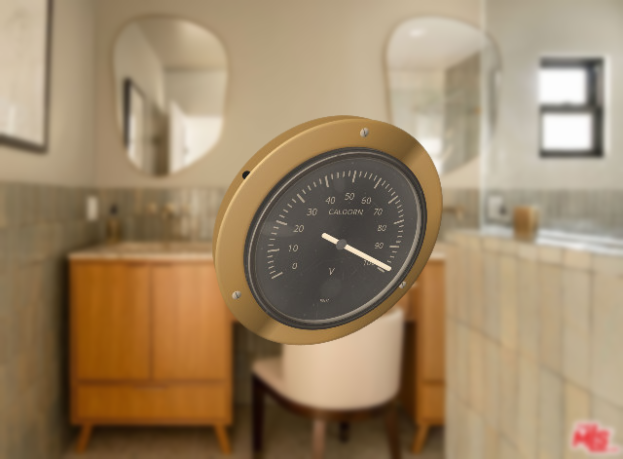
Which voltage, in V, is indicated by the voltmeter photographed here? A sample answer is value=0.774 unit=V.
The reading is value=98 unit=V
